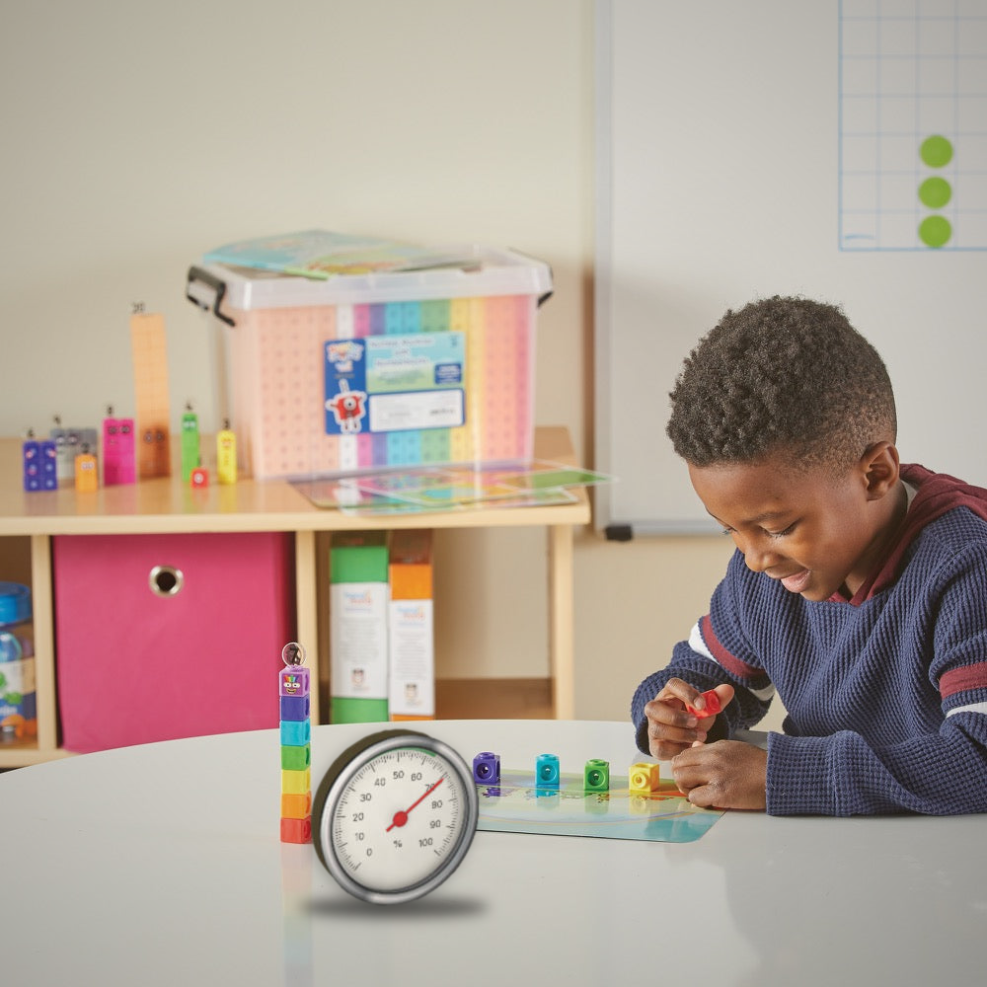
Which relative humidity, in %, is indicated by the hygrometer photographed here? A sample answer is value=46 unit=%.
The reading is value=70 unit=%
